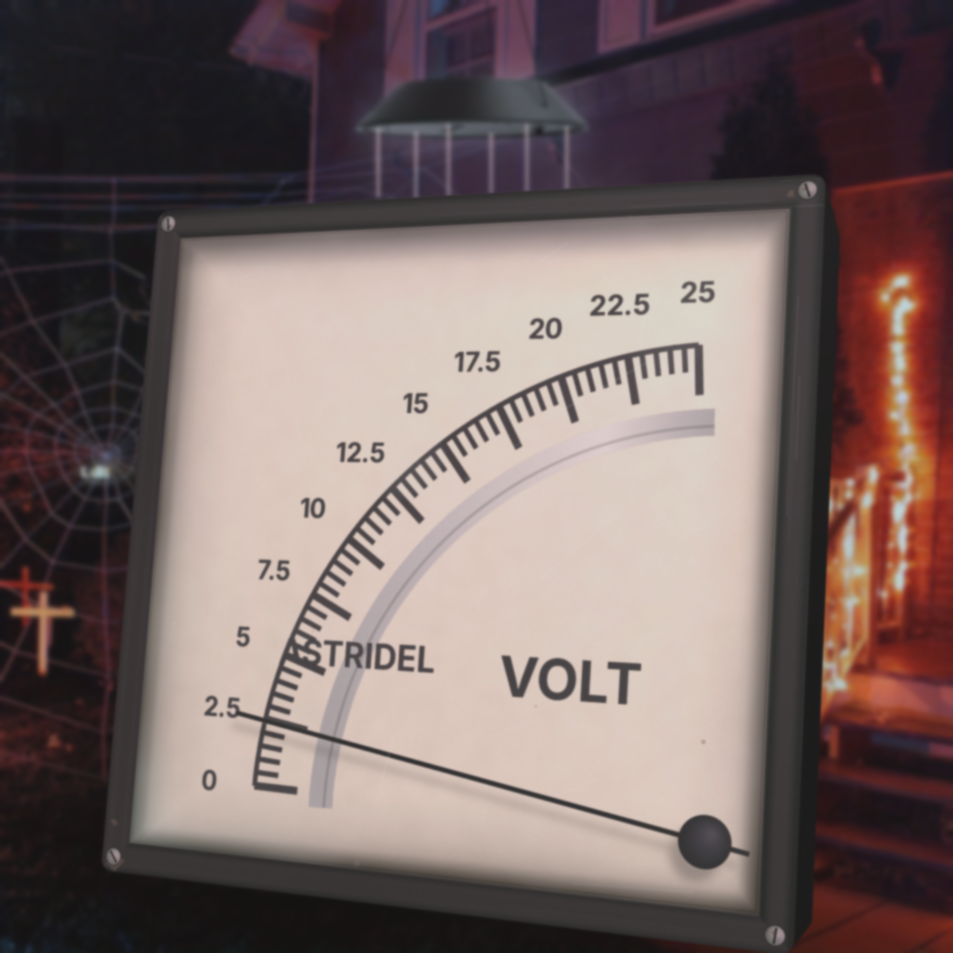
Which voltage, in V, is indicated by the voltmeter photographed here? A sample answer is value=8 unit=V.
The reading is value=2.5 unit=V
